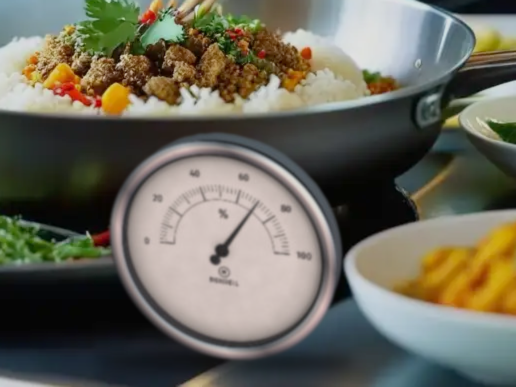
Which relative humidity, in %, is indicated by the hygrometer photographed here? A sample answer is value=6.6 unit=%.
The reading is value=70 unit=%
